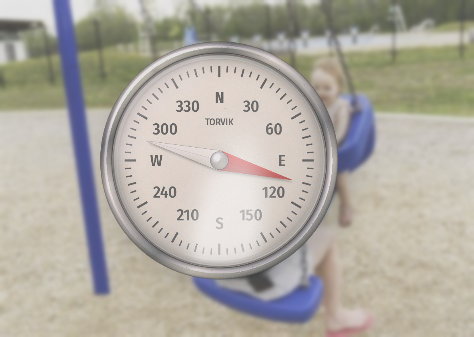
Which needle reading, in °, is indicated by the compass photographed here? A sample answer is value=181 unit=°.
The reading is value=105 unit=°
